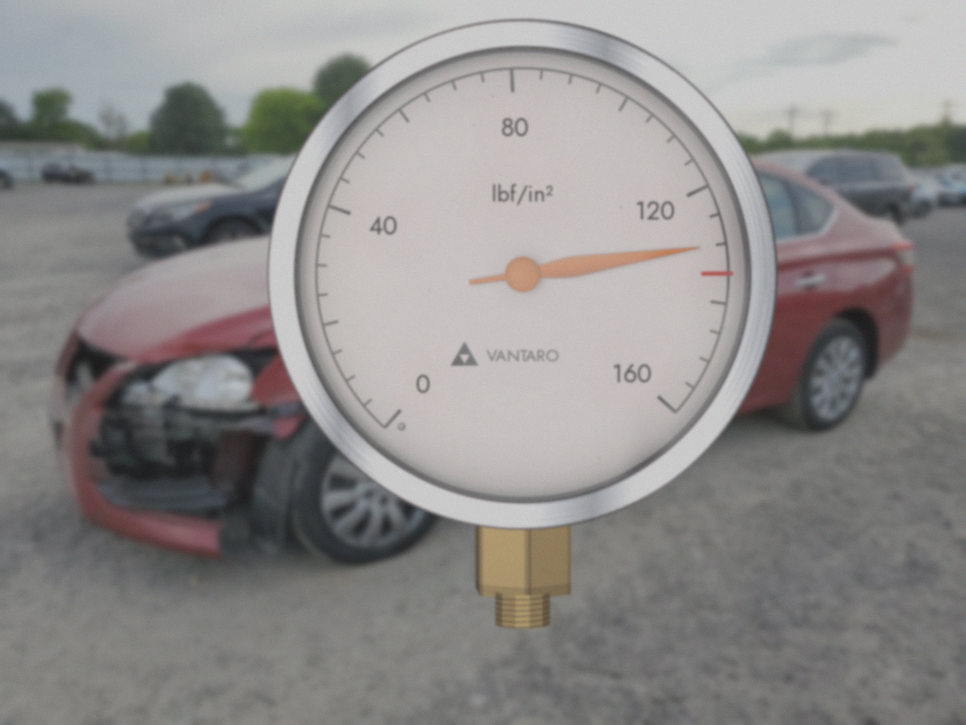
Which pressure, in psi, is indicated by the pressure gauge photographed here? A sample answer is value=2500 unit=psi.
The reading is value=130 unit=psi
